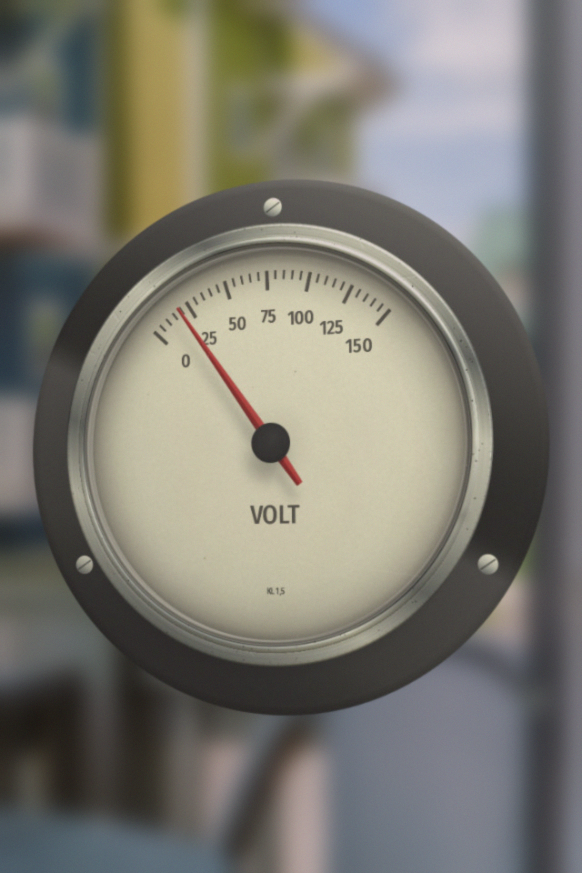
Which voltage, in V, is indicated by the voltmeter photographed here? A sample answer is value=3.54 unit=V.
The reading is value=20 unit=V
